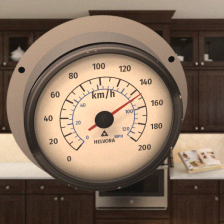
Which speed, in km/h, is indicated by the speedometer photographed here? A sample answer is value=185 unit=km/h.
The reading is value=145 unit=km/h
